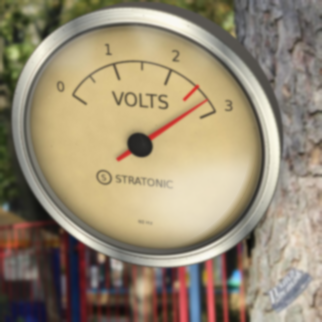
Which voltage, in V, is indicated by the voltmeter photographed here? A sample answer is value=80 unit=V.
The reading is value=2.75 unit=V
